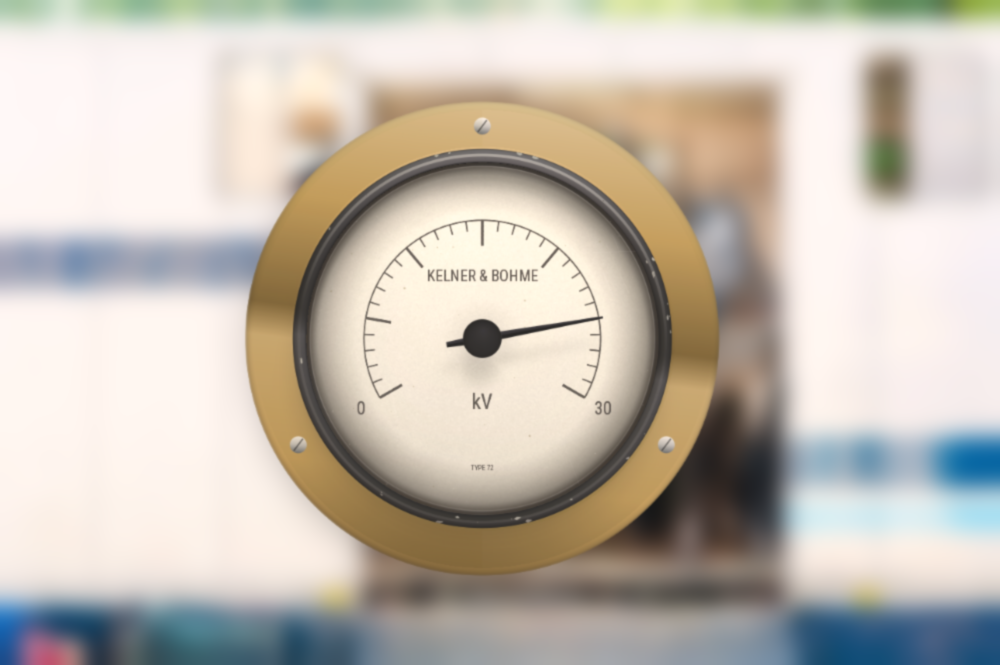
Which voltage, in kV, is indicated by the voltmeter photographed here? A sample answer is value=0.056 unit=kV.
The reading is value=25 unit=kV
